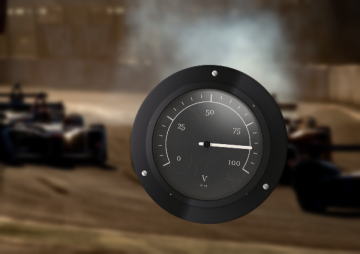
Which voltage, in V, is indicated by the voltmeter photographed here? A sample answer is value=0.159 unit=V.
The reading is value=87.5 unit=V
